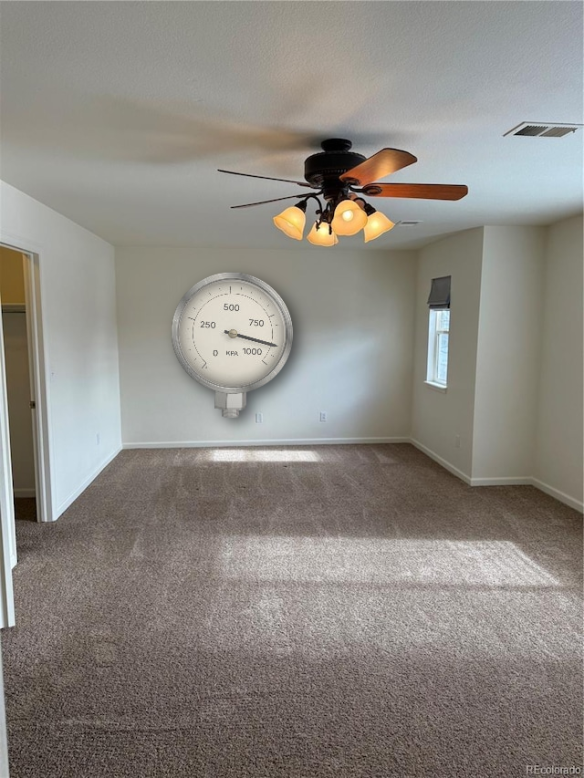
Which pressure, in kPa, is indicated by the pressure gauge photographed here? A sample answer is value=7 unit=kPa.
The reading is value=900 unit=kPa
